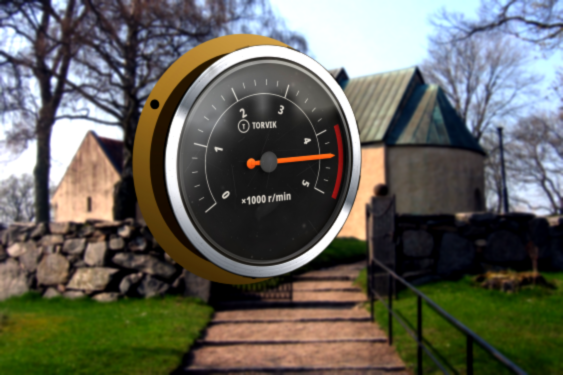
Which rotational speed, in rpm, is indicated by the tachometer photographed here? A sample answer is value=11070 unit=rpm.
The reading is value=4400 unit=rpm
